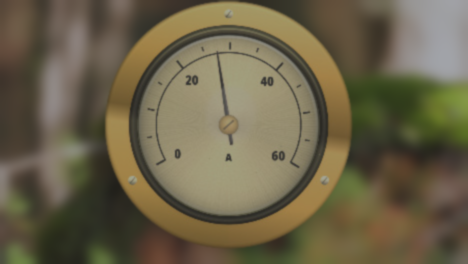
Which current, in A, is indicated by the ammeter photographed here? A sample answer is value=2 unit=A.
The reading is value=27.5 unit=A
